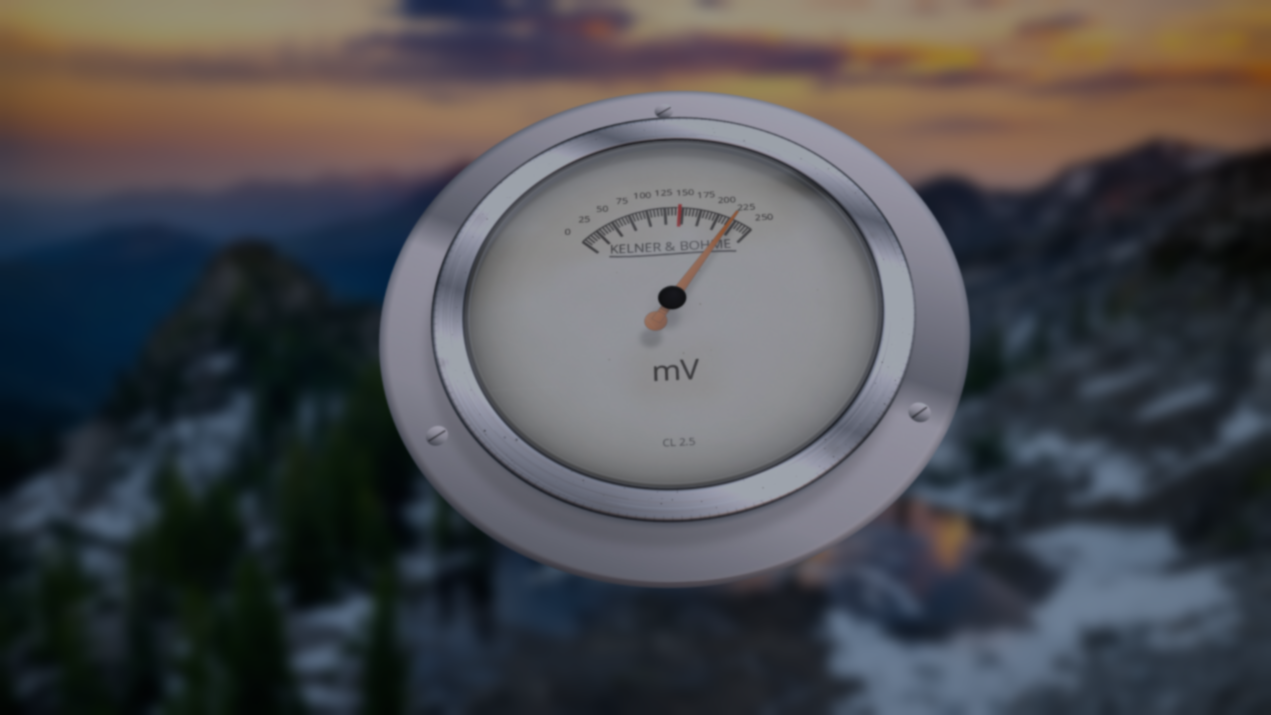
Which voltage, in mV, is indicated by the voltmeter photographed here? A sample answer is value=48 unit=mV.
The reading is value=225 unit=mV
